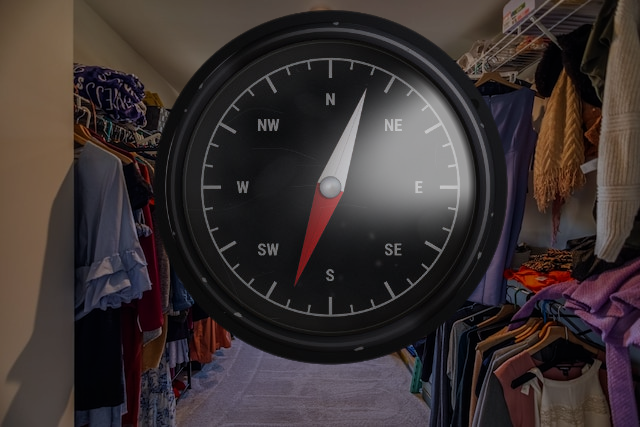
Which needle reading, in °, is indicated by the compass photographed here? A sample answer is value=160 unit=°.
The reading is value=200 unit=°
